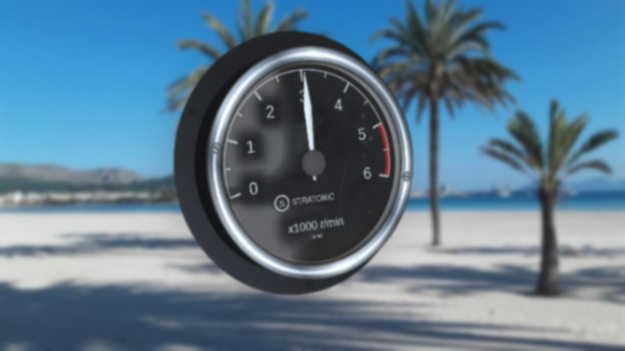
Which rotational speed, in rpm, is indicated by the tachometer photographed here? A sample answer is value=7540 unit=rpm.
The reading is value=3000 unit=rpm
